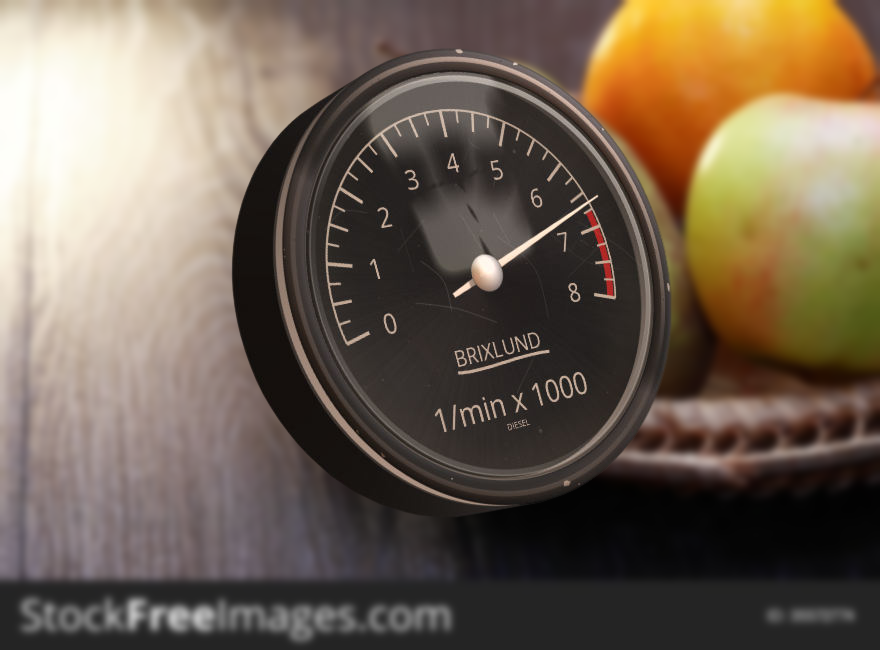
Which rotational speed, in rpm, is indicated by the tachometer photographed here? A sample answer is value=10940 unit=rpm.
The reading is value=6625 unit=rpm
